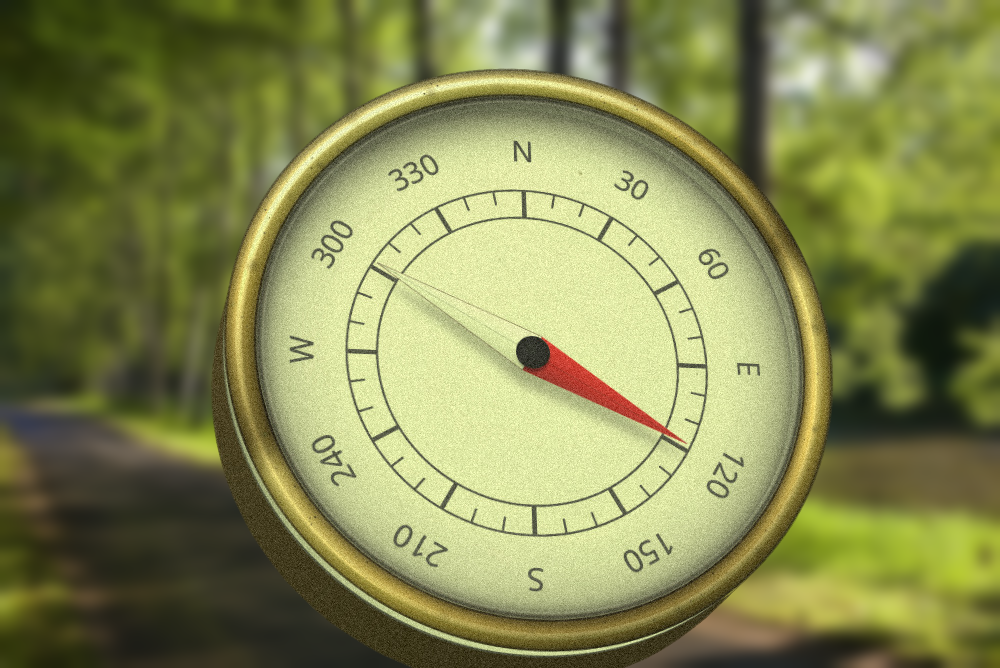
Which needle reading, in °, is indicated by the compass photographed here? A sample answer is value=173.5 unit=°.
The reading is value=120 unit=°
